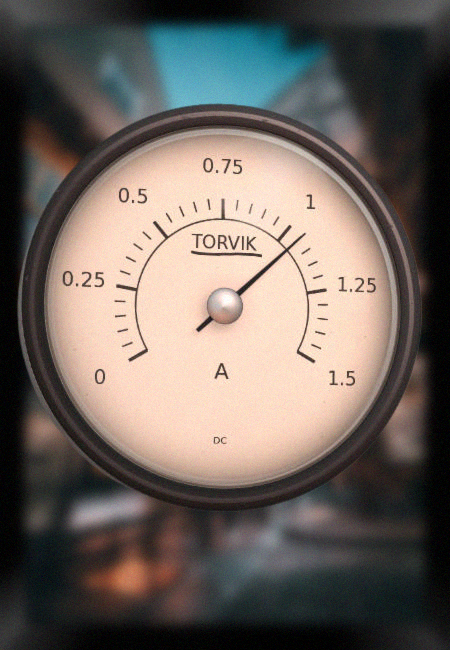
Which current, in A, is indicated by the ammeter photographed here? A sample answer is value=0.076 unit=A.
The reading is value=1.05 unit=A
